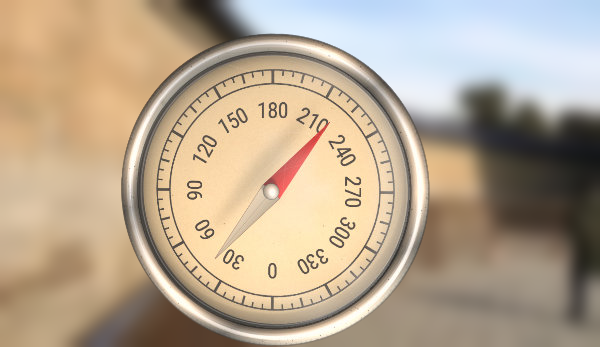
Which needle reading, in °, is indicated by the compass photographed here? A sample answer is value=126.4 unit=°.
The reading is value=220 unit=°
